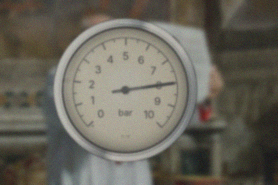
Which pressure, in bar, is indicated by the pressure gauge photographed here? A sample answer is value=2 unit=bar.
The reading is value=8 unit=bar
